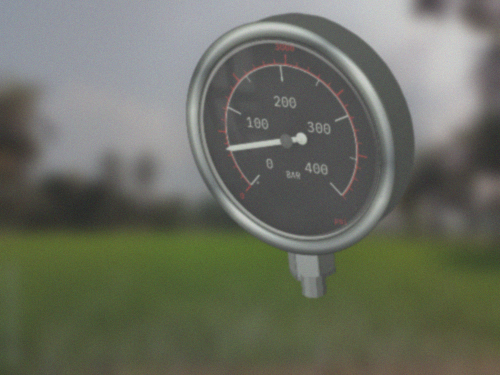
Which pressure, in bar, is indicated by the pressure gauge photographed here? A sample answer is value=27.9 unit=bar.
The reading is value=50 unit=bar
